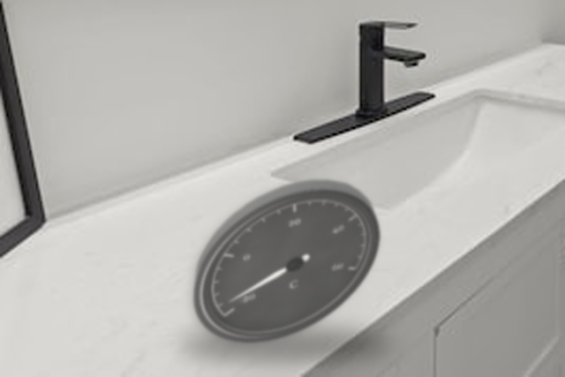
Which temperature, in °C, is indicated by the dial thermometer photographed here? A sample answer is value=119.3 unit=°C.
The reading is value=-16 unit=°C
